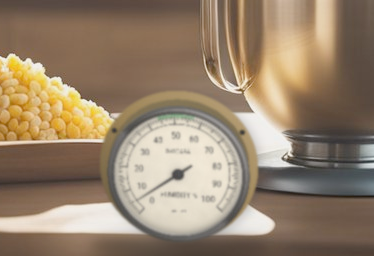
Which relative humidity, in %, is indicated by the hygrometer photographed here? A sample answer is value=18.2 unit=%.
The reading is value=5 unit=%
